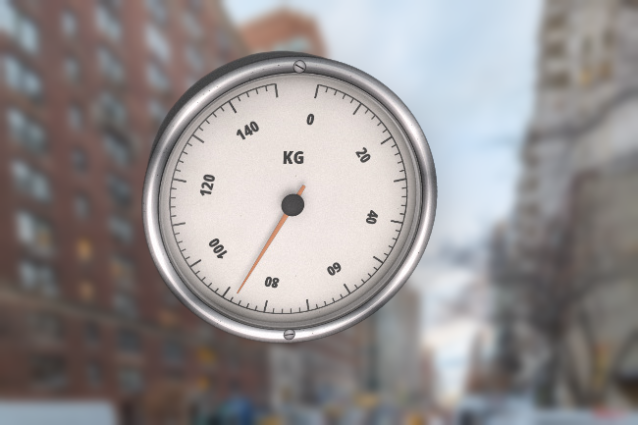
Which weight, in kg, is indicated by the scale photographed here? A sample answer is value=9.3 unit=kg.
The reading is value=88 unit=kg
